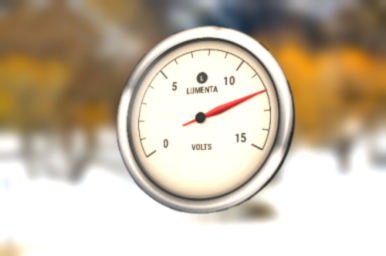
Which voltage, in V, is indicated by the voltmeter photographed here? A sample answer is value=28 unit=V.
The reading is value=12 unit=V
